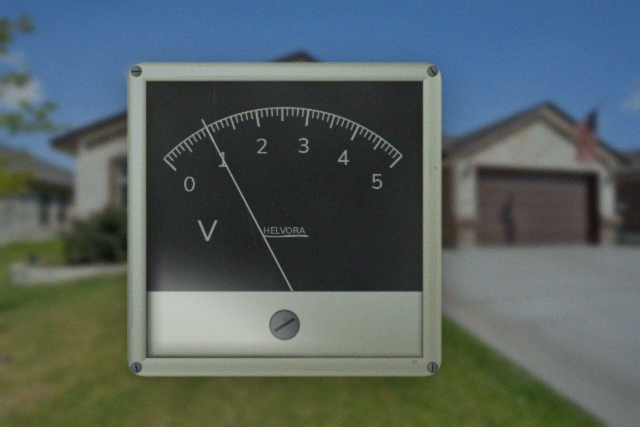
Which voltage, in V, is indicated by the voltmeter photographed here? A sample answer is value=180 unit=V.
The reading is value=1 unit=V
